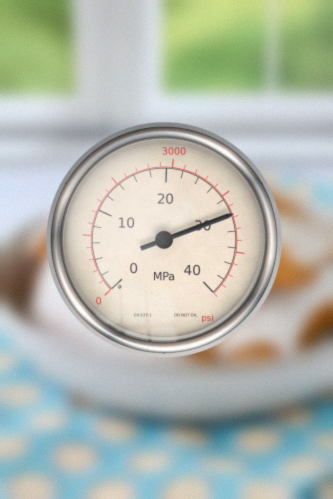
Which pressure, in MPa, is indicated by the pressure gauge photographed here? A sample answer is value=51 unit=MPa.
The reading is value=30 unit=MPa
